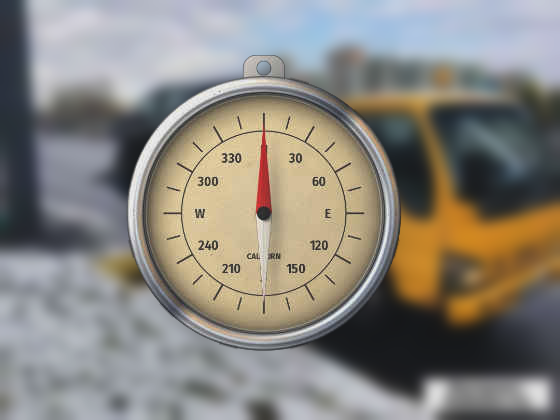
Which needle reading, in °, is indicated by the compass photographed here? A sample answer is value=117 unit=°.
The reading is value=0 unit=°
